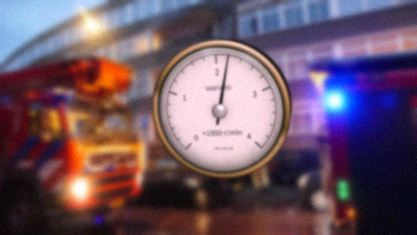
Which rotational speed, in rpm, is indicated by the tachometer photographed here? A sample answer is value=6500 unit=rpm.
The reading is value=2200 unit=rpm
